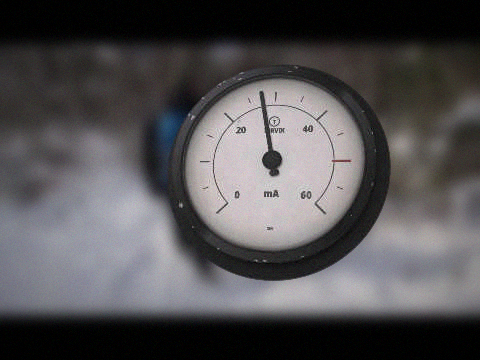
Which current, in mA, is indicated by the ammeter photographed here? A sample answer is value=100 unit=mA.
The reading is value=27.5 unit=mA
